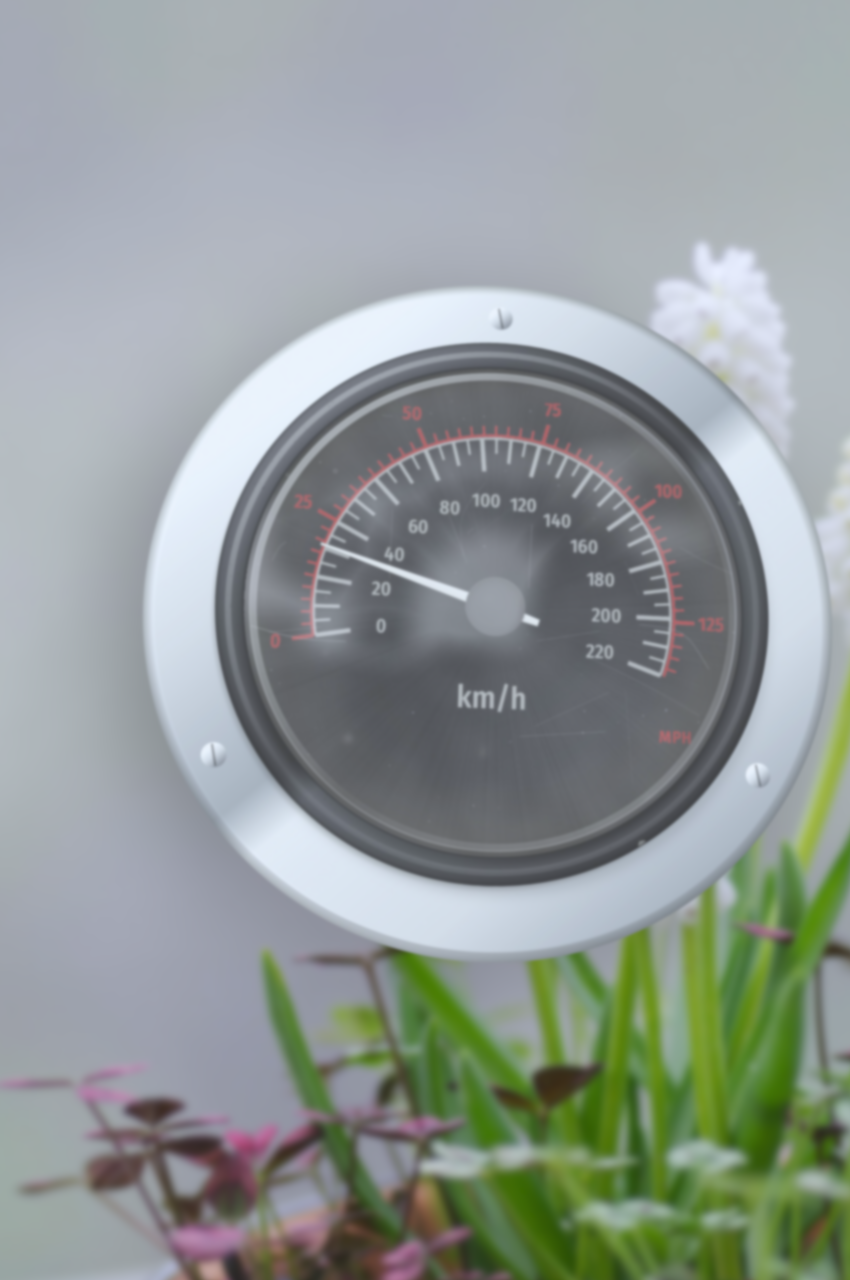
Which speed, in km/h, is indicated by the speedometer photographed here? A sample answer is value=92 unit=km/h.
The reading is value=30 unit=km/h
